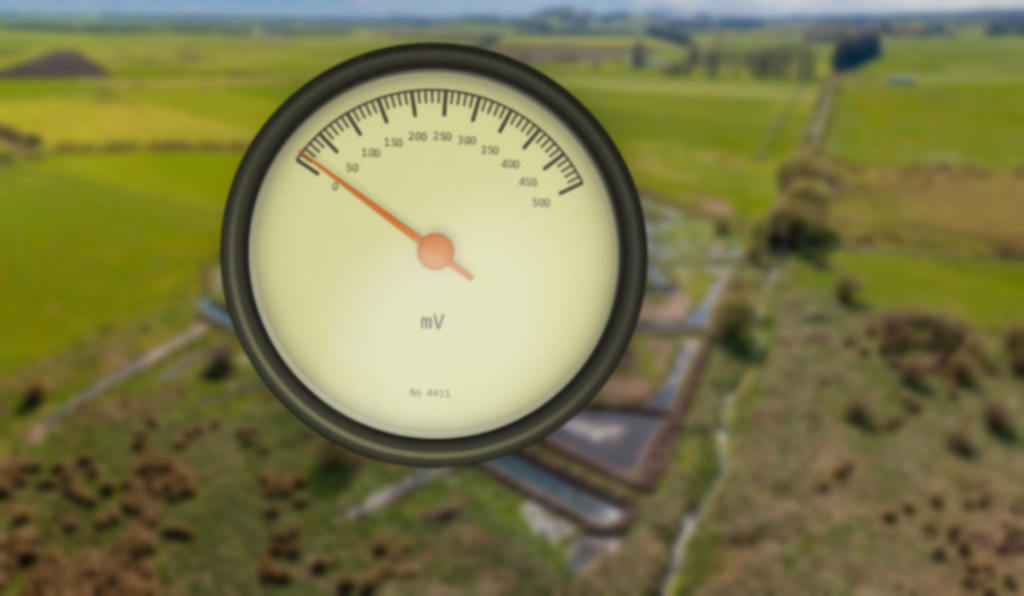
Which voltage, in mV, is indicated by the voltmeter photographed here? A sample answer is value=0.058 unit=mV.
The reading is value=10 unit=mV
